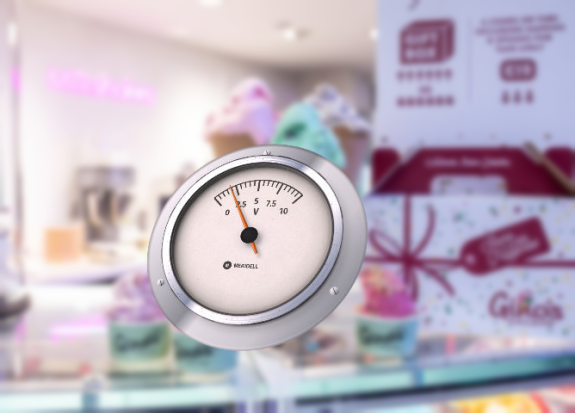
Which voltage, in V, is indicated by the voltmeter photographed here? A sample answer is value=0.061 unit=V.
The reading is value=2 unit=V
